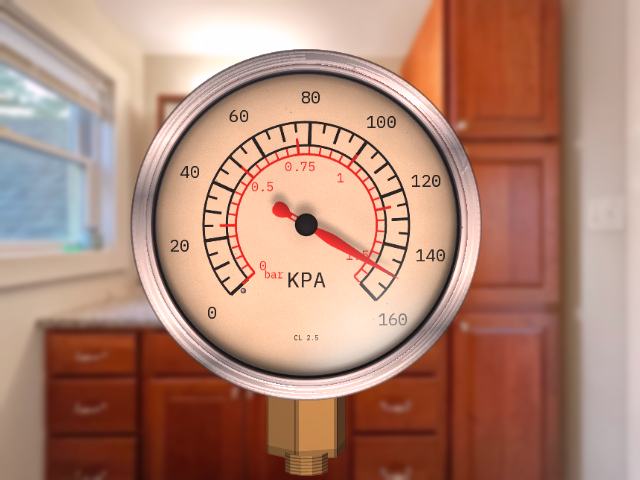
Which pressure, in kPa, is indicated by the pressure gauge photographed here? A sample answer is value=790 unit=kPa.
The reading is value=150 unit=kPa
